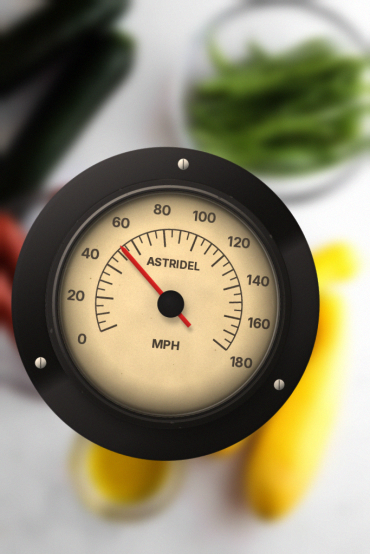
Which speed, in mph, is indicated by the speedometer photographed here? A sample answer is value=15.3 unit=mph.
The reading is value=52.5 unit=mph
